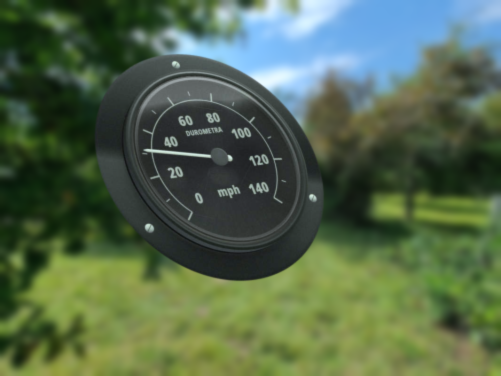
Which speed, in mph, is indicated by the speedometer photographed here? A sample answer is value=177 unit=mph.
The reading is value=30 unit=mph
